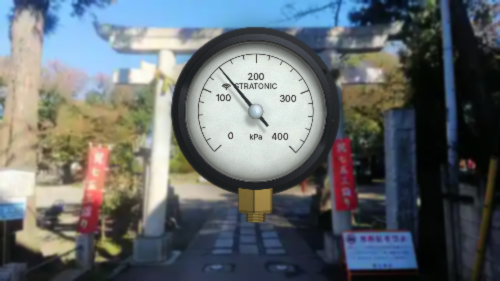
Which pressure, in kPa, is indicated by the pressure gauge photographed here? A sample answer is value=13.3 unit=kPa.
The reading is value=140 unit=kPa
